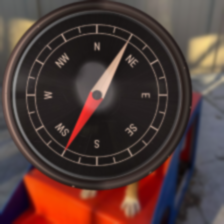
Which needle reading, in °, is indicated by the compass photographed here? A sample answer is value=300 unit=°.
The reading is value=210 unit=°
